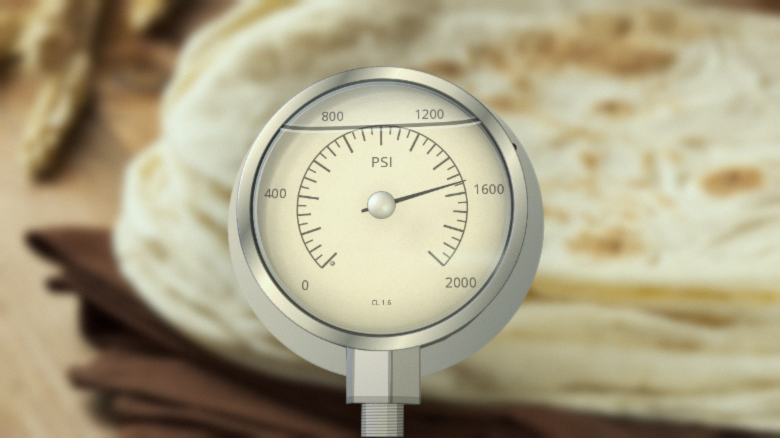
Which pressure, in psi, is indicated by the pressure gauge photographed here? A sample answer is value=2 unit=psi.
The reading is value=1550 unit=psi
